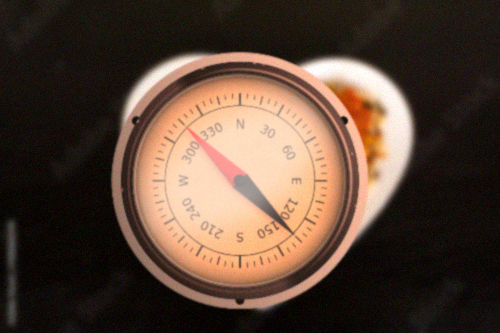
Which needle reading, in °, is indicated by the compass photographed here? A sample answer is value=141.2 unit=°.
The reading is value=315 unit=°
